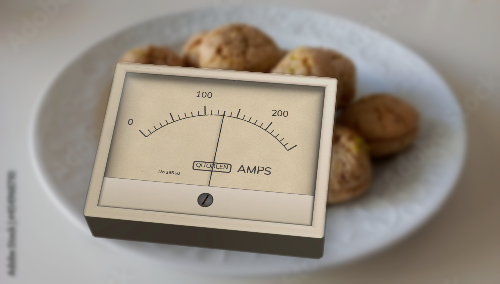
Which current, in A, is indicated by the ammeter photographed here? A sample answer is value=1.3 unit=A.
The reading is value=130 unit=A
